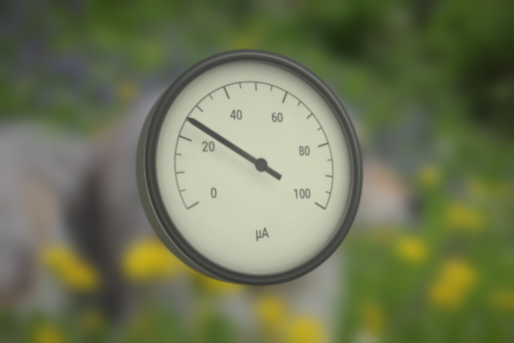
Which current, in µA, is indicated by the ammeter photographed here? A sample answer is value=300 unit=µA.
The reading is value=25 unit=µA
